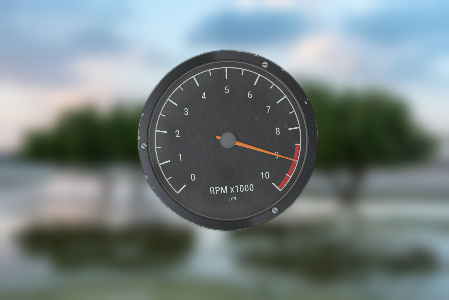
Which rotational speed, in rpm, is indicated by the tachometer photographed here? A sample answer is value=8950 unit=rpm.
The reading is value=9000 unit=rpm
